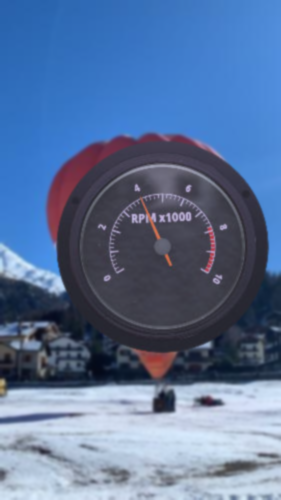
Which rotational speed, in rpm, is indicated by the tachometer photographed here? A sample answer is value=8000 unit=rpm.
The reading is value=4000 unit=rpm
